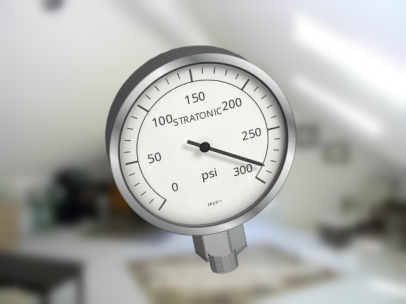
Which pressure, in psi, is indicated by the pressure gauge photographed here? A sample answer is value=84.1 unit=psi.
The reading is value=285 unit=psi
